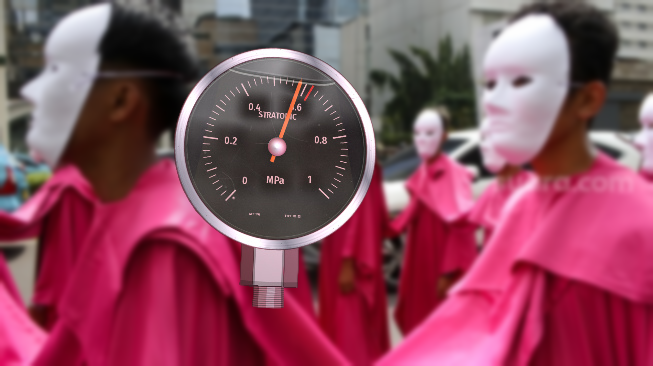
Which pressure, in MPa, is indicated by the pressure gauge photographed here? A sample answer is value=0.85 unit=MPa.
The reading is value=0.58 unit=MPa
